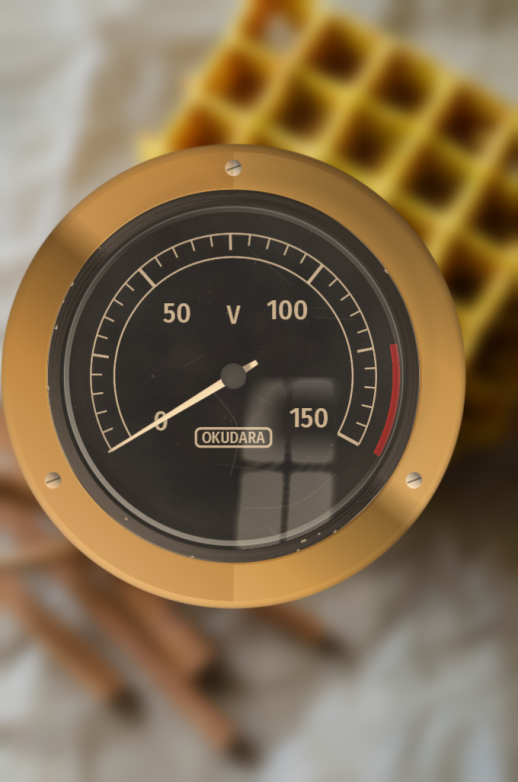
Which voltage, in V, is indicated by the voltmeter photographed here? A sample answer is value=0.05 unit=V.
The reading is value=0 unit=V
